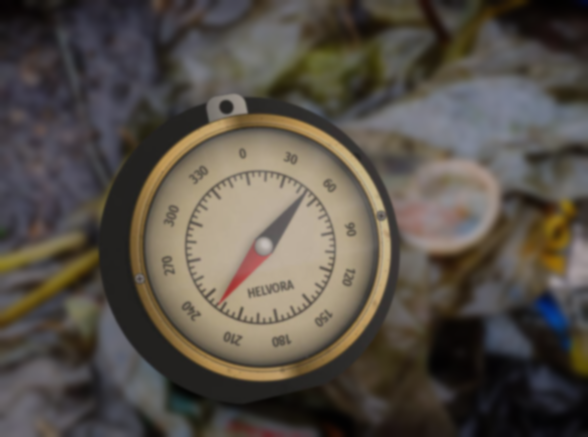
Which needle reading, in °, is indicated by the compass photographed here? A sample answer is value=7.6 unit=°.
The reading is value=230 unit=°
